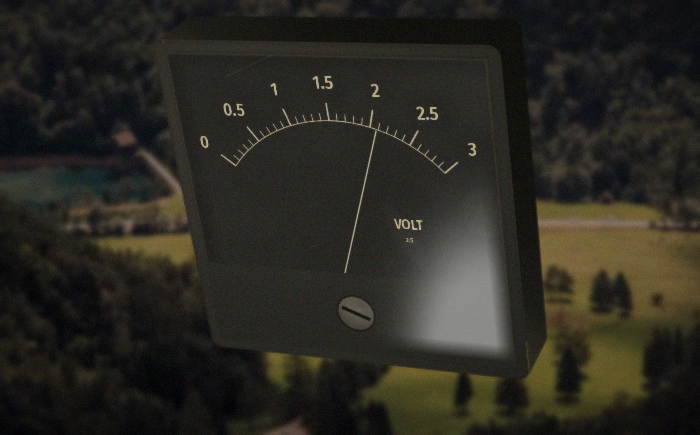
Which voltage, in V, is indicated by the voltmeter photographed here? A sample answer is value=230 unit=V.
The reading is value=2.1 unit=V
